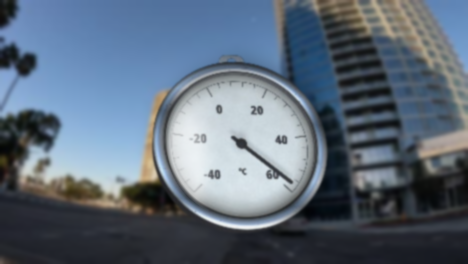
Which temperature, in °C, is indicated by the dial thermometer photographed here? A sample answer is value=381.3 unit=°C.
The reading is value=58 unit=°C
